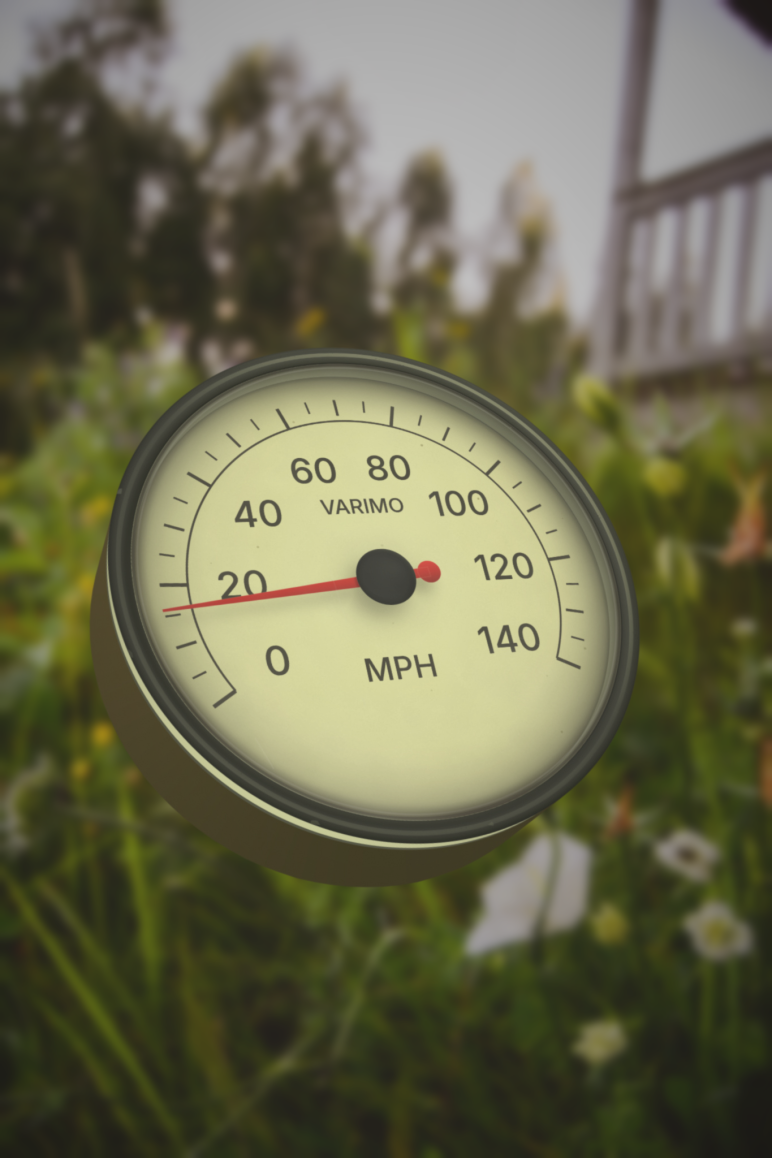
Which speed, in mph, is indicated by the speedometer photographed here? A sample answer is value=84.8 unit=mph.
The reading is value=15 unit=mph
